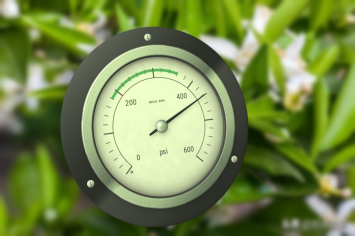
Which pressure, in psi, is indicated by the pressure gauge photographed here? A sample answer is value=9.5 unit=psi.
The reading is value=440 unit=psi
